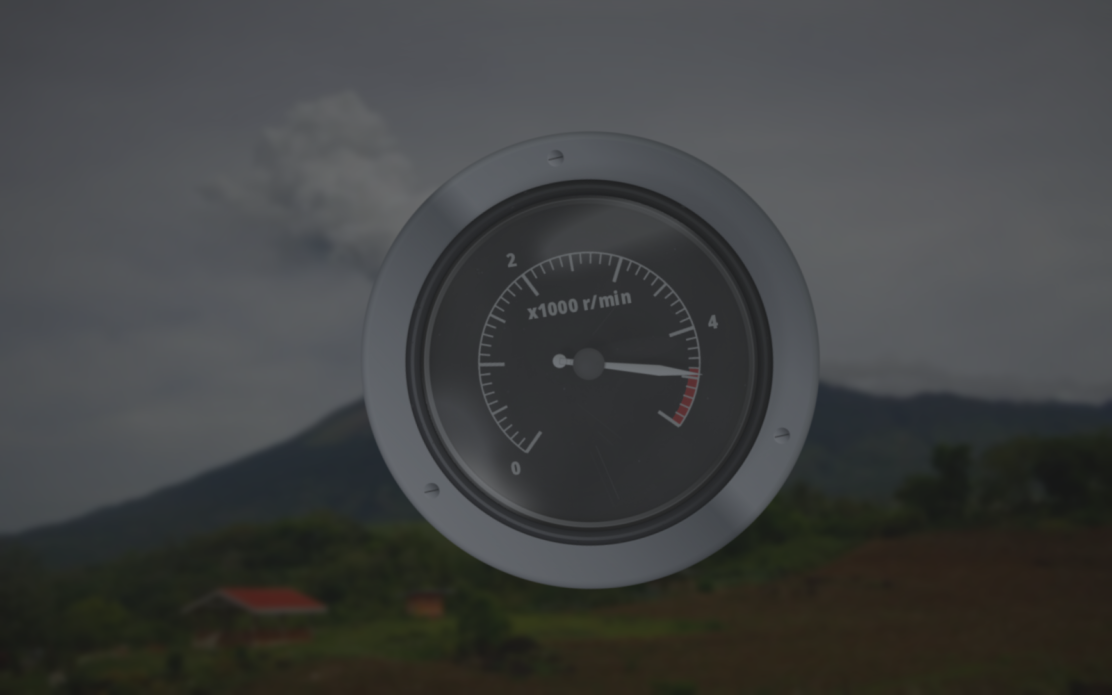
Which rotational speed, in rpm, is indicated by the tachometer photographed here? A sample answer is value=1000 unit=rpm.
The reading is value=4450 unit=rpm
